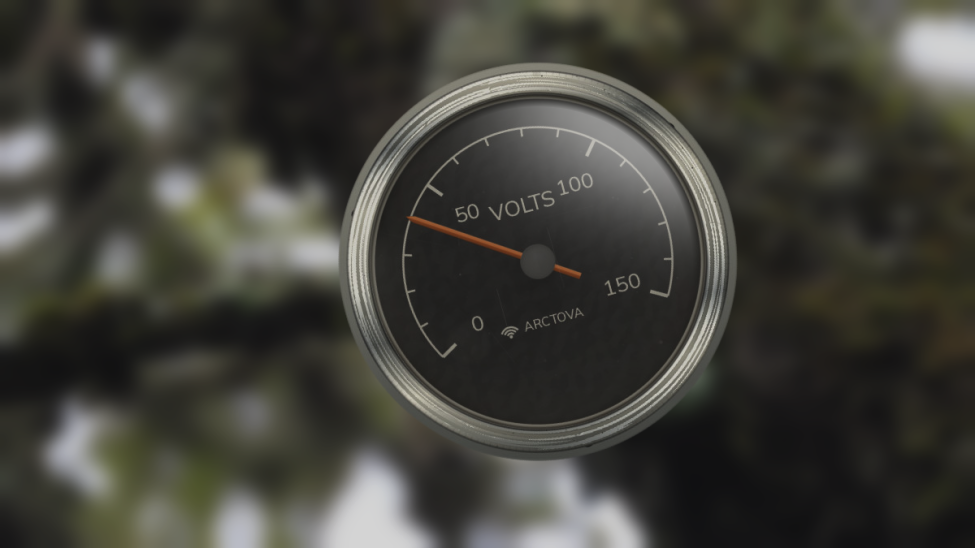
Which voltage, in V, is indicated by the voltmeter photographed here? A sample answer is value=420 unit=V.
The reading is value=40 unit=V
